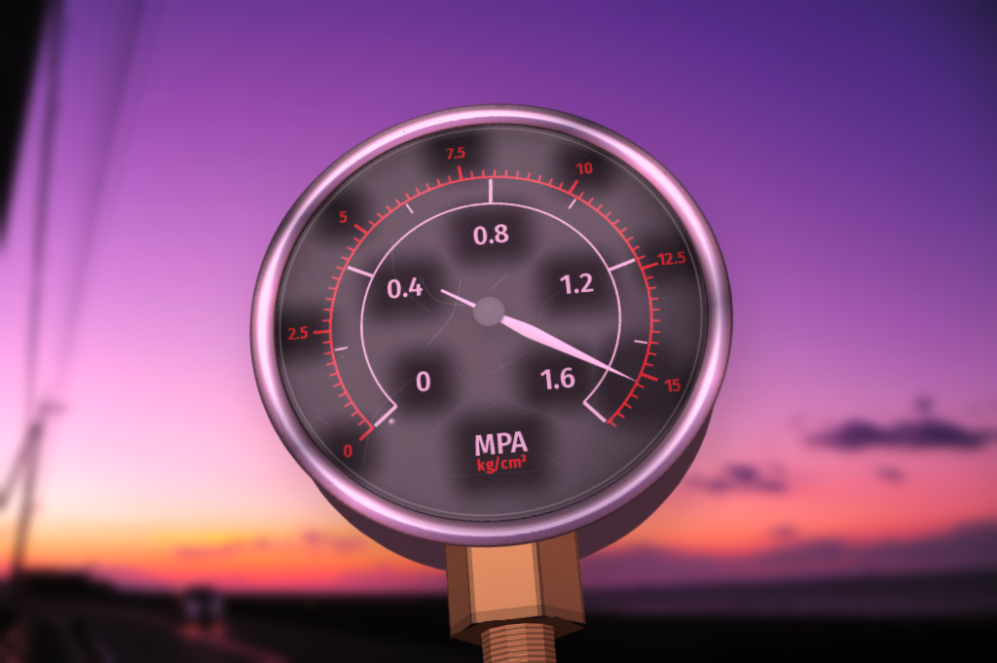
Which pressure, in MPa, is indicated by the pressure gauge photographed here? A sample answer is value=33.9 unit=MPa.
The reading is value=1.5 unit=MPa
